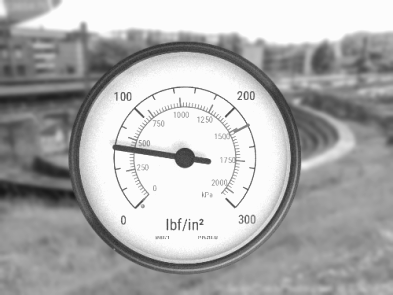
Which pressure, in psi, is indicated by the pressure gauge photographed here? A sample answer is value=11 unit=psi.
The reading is value=60 unit=psi
